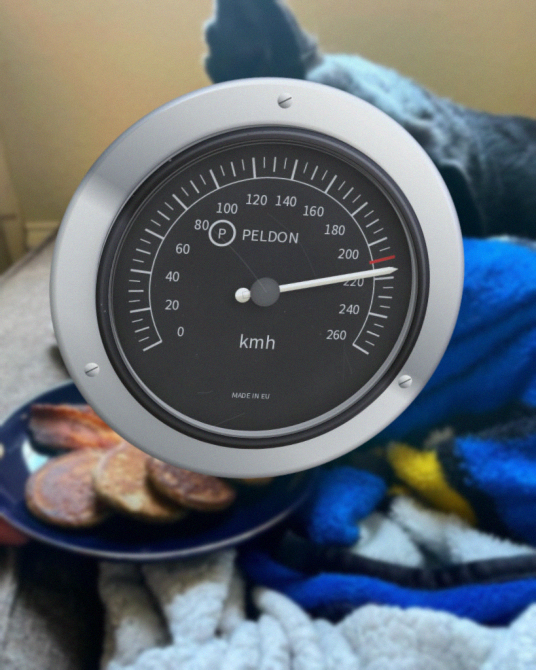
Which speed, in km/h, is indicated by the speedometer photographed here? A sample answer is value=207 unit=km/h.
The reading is value=215 unit=km/h
